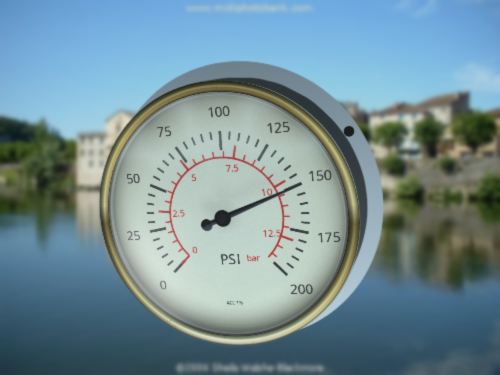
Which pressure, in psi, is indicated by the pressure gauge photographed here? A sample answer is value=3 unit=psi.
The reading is value=150 unit=psi
